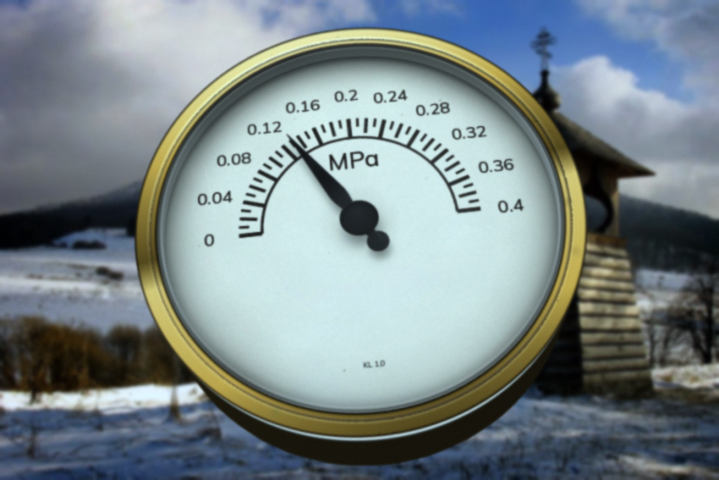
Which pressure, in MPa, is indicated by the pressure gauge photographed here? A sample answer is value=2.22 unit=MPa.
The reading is value=0.13 unit=MPa
